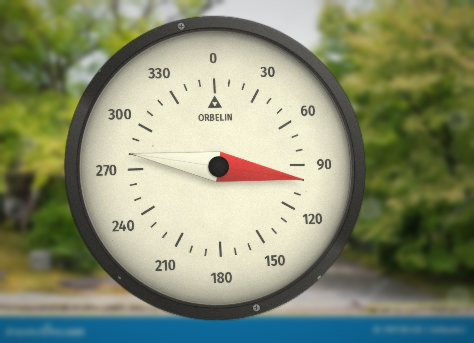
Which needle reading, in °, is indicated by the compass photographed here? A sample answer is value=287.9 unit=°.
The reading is value=100 unit=°
